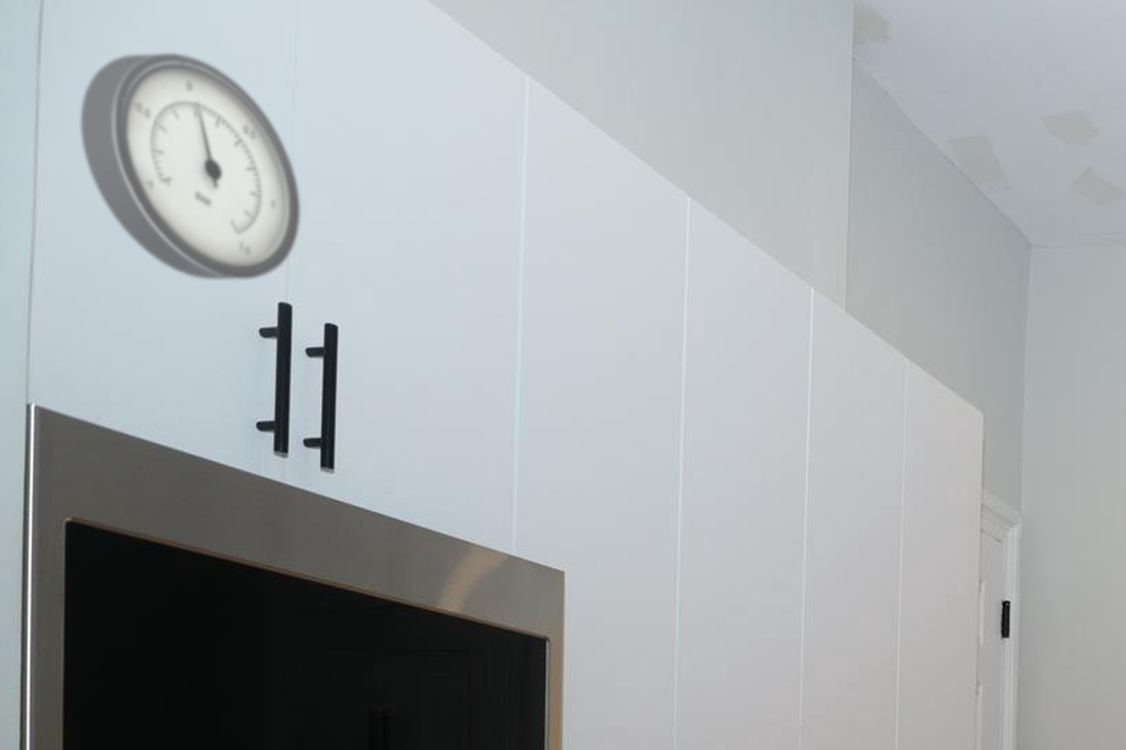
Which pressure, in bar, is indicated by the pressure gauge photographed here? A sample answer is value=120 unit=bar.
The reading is value=0 unit=bar
